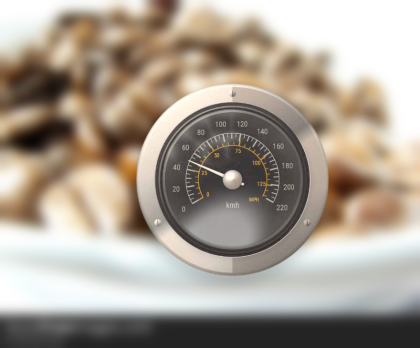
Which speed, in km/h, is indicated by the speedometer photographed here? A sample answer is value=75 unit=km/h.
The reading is value=50 unit=km/h
